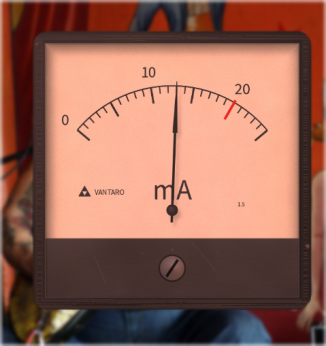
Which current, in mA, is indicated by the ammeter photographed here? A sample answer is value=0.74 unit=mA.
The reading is value=13 unit=mA
